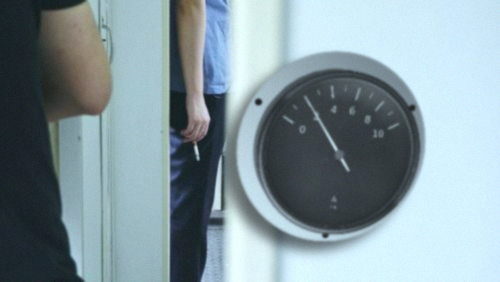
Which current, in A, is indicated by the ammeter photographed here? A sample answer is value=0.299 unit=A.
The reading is value=2 unit=A
